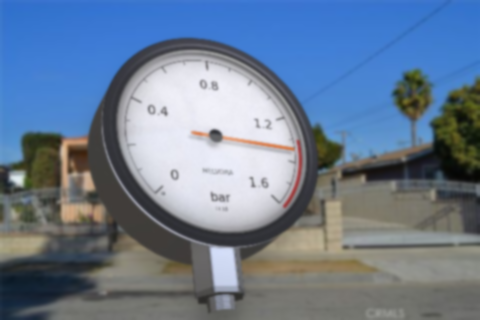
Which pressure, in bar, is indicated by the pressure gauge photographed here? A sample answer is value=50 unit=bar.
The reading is value=1.35 unit=bar
